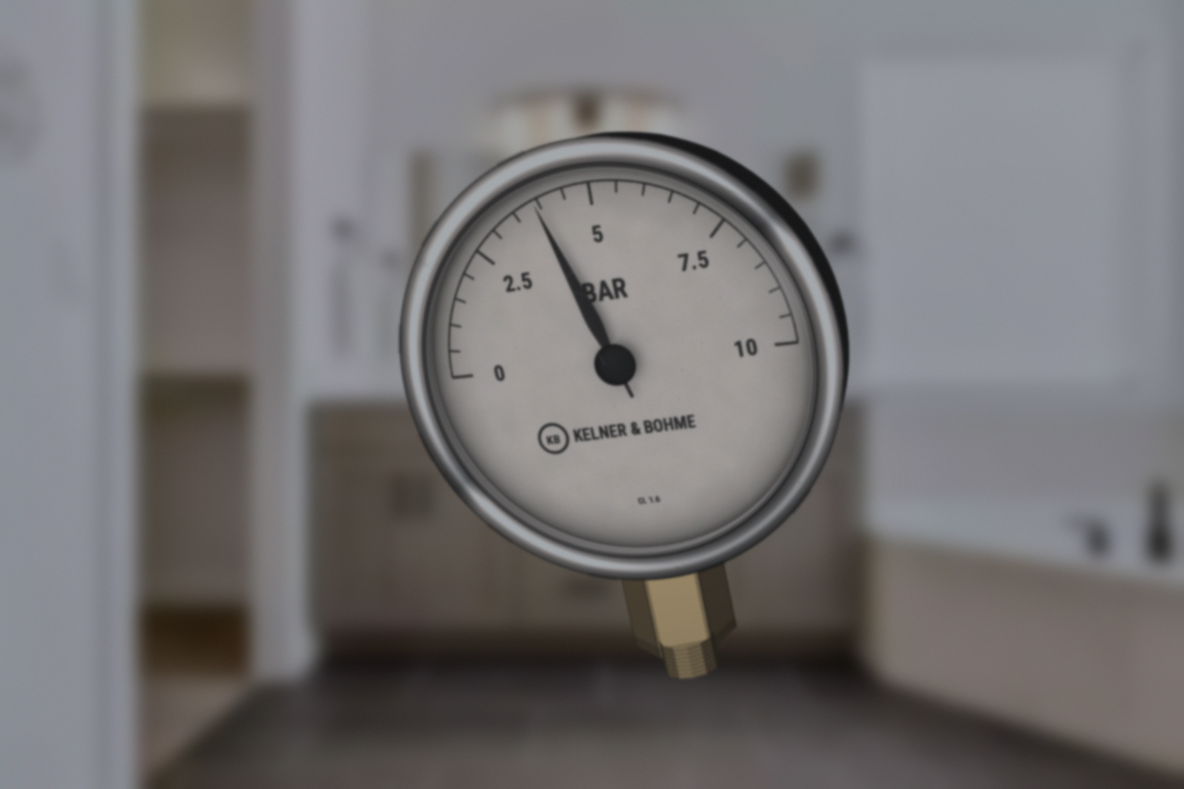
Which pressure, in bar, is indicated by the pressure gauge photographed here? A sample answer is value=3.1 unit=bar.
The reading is value=4 unit=bar
